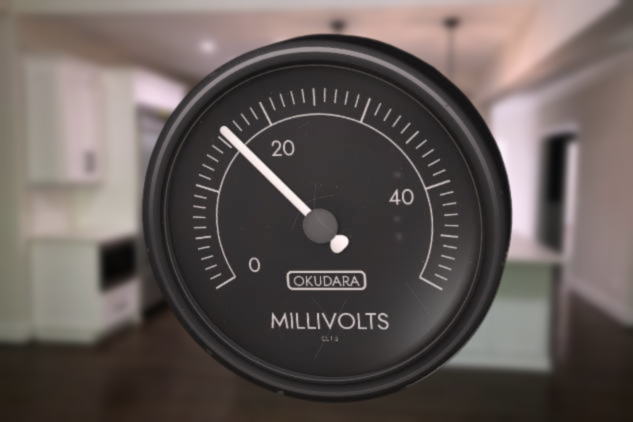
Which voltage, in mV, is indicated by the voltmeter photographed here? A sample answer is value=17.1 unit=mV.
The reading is value=16 unit=mV
